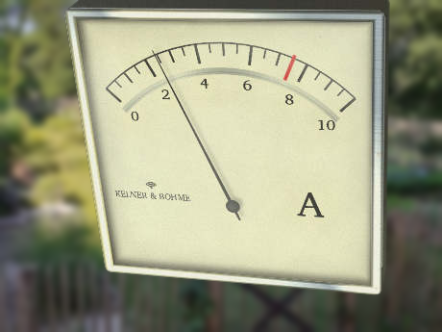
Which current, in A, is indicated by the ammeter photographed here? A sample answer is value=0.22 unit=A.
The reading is value=2.5 unit=A
